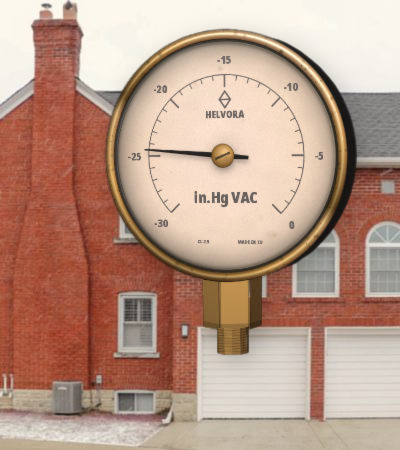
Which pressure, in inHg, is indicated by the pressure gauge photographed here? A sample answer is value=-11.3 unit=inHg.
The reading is value=-24.5 unit=inHg
